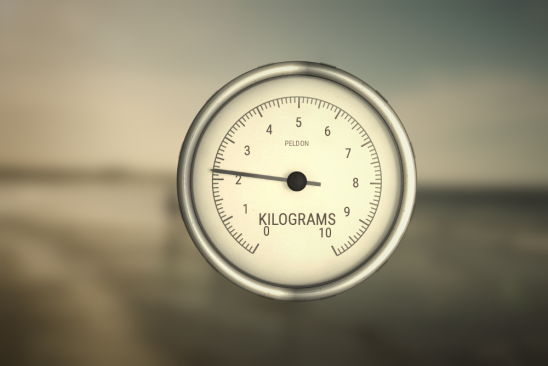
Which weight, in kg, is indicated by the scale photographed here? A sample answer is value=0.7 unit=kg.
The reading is value=2.2 unit=kg
